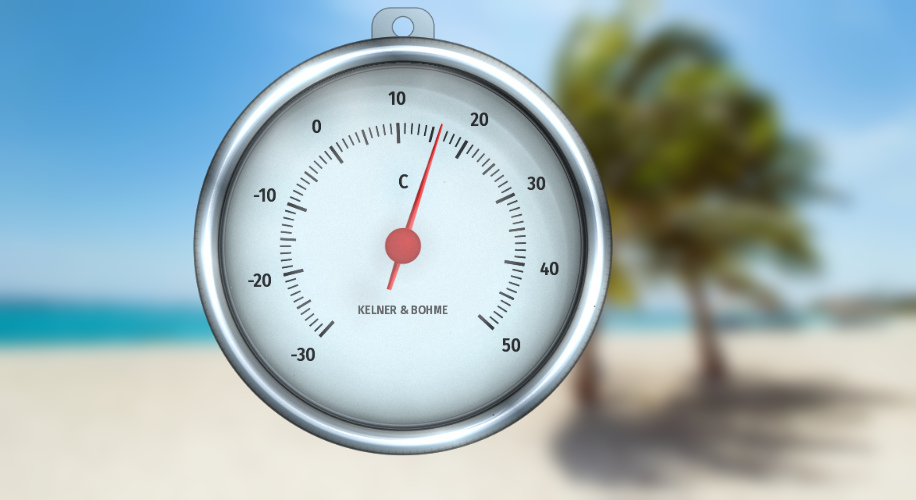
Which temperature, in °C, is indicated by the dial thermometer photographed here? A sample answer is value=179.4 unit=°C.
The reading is value=16 unit=°C
